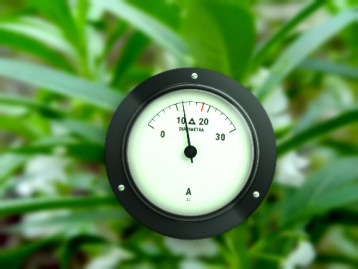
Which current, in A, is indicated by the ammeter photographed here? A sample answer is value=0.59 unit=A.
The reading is value=12 unit=A
